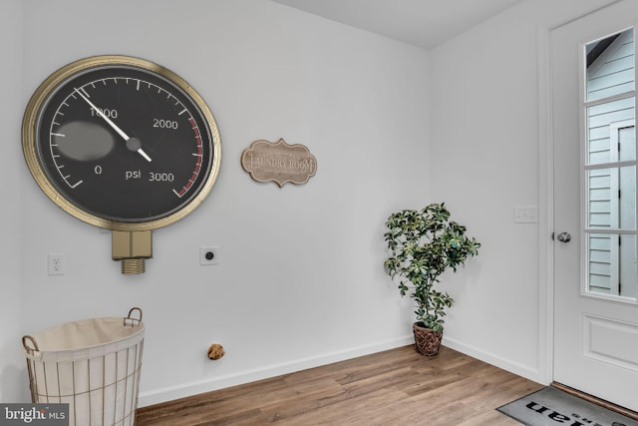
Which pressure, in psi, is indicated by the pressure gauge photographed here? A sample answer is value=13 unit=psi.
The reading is value=950 unit=psi
